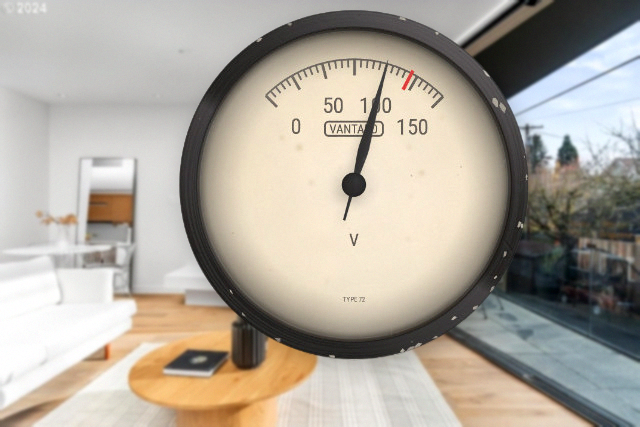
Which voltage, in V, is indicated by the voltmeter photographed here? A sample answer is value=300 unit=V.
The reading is value=100 unit=V
